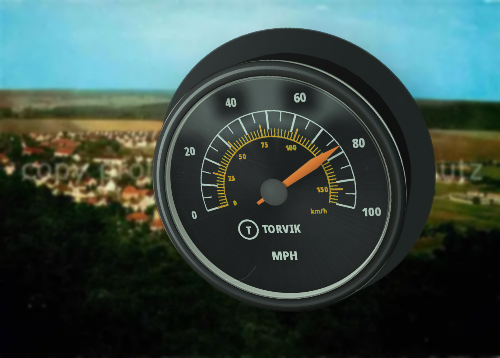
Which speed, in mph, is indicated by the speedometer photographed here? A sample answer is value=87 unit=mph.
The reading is value=77.5 unit=mph
